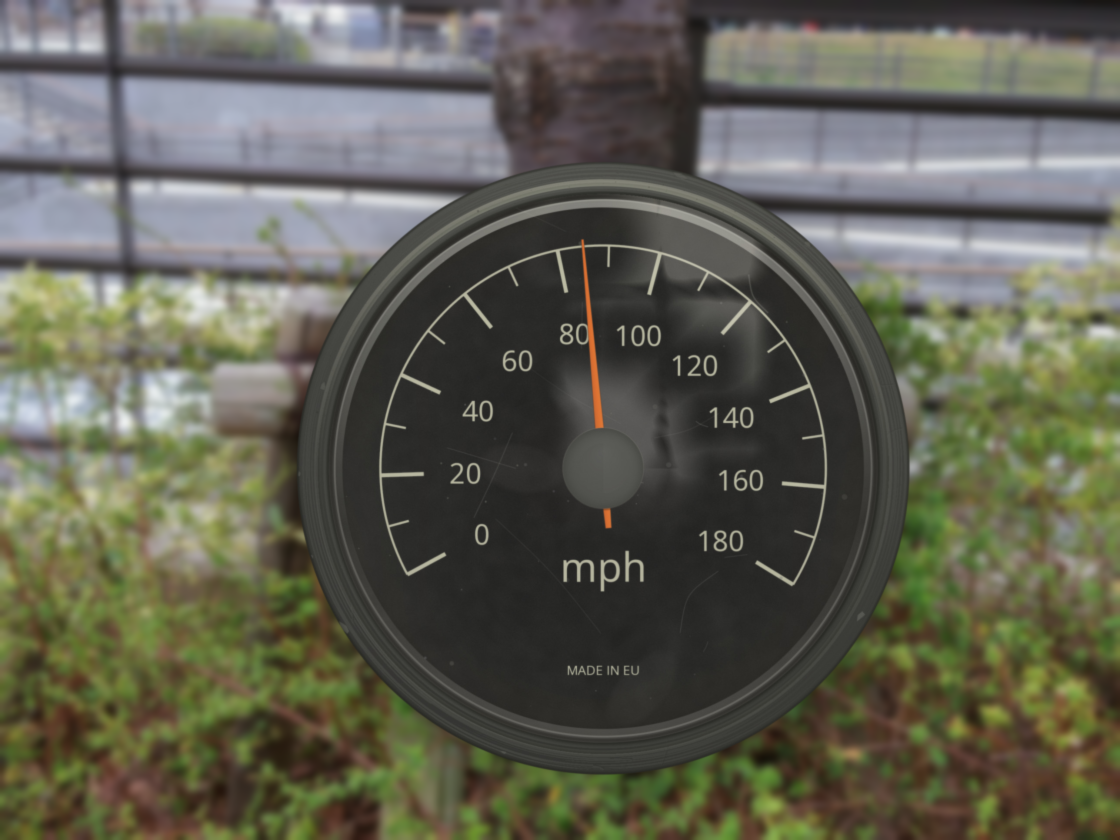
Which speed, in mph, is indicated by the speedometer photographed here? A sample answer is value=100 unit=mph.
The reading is value=85 unit=mph
